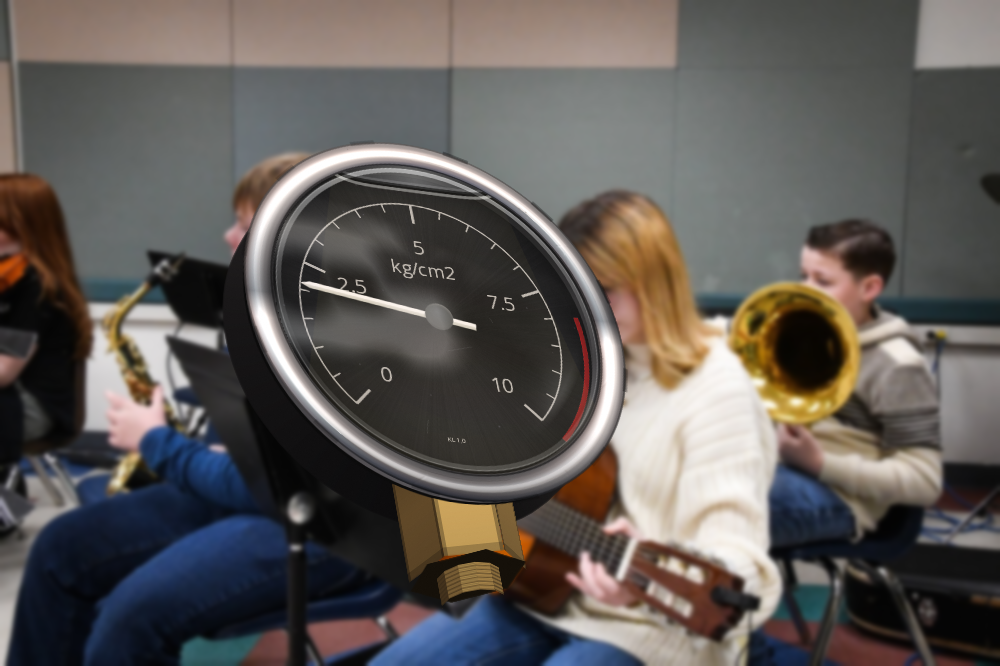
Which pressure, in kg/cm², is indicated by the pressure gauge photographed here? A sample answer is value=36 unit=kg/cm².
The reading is value=2 unit=kg/cm²
